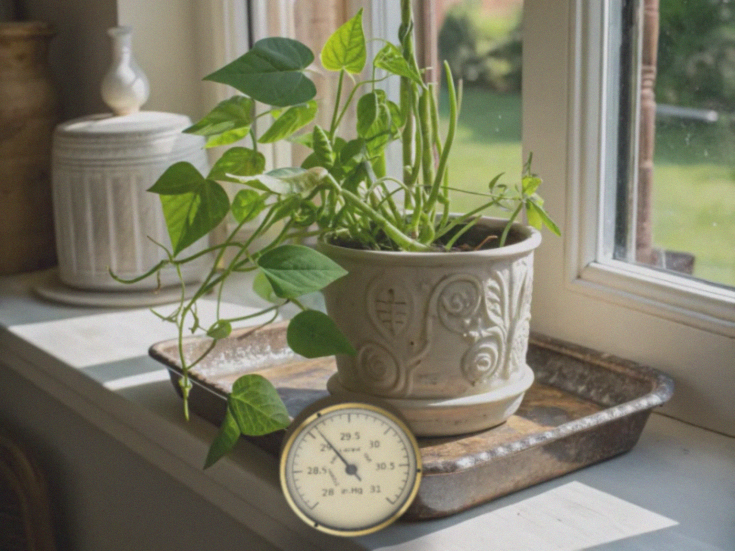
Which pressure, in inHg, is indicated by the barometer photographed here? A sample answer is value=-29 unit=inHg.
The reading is value=29.1 unit=inHg
